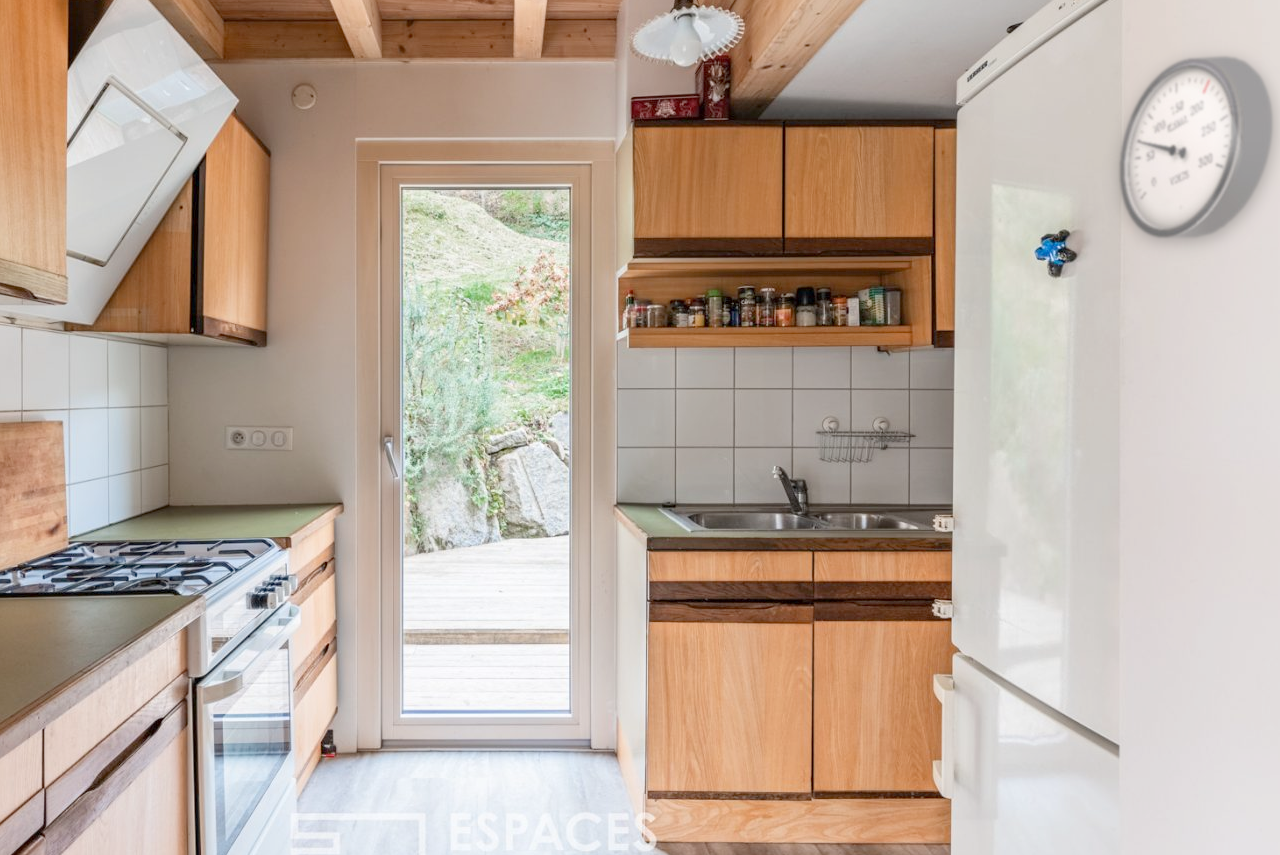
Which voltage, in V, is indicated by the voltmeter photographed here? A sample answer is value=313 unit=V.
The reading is value=70 unit=V
